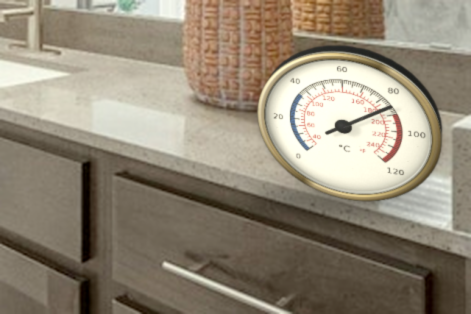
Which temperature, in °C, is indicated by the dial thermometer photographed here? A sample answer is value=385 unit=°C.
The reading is value=85 unit=°C
